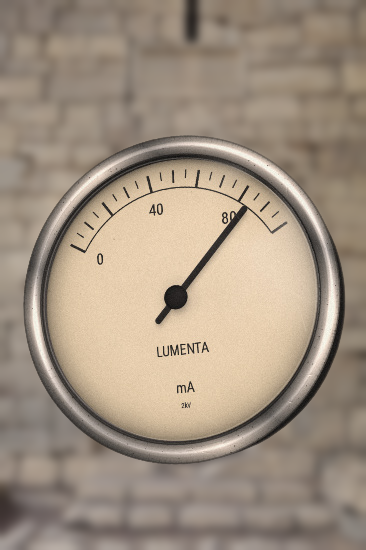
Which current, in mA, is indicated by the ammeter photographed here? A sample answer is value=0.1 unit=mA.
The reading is value=85 unit=mA
